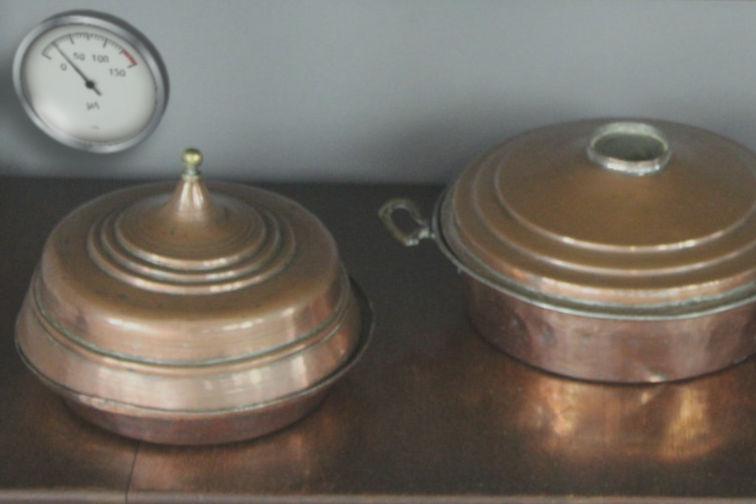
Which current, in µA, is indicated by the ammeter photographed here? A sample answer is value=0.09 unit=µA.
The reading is value=25 unit=µA
